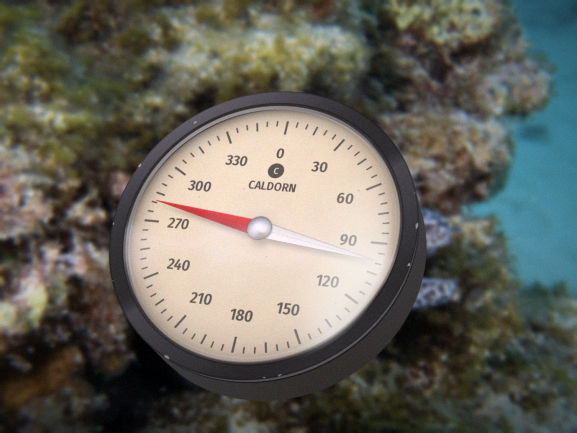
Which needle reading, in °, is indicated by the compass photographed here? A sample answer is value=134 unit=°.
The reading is value=280 unit=°
